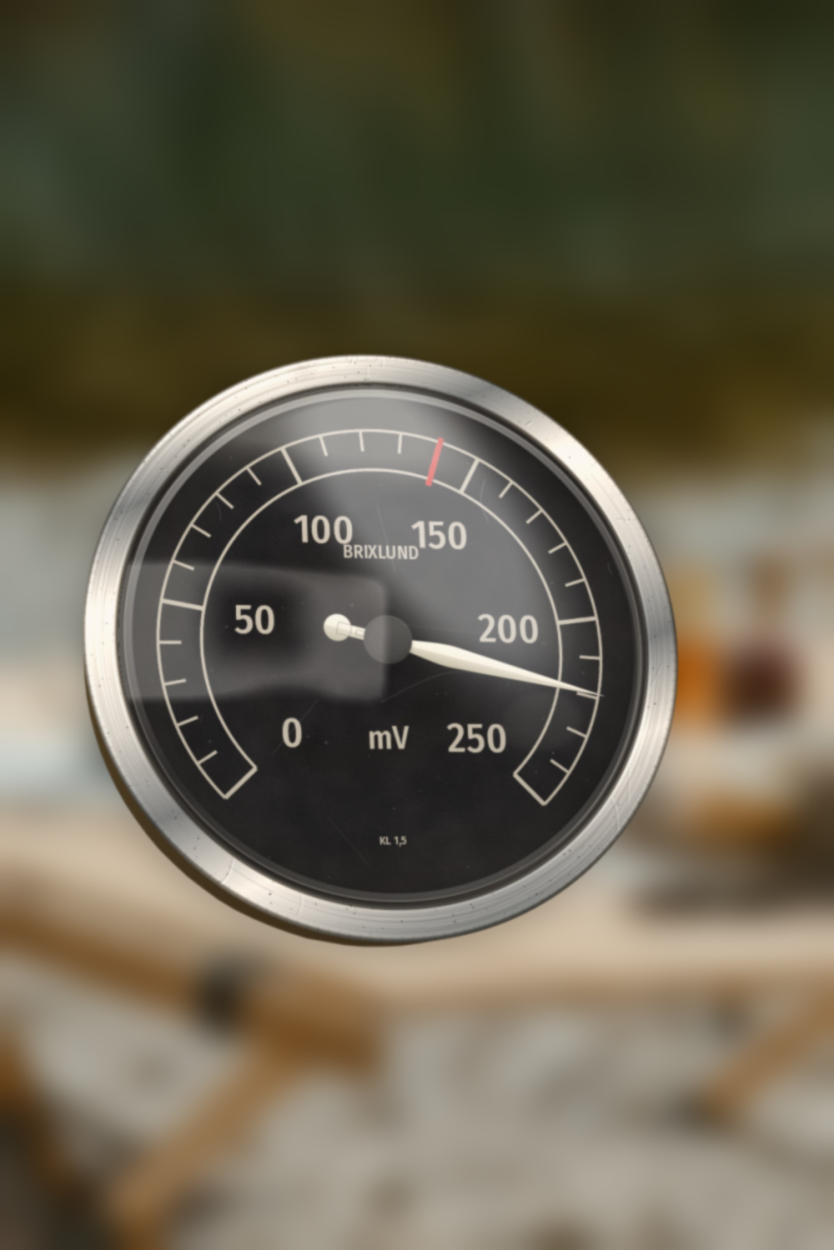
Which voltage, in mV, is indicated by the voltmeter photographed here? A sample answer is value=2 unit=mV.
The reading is value=220 unit=mV
